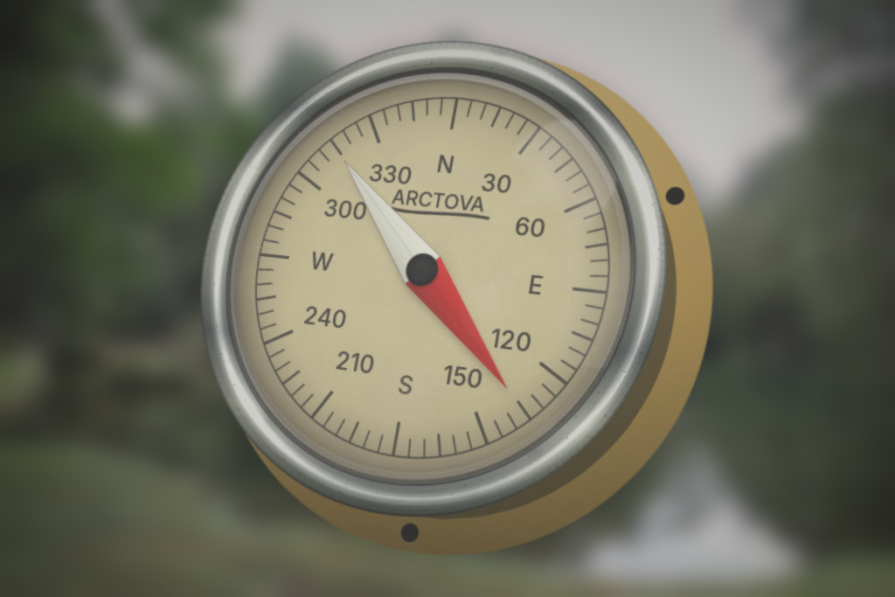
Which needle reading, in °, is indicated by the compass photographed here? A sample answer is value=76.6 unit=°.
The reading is value=135 unit=°
